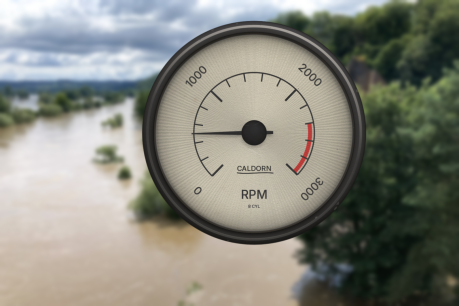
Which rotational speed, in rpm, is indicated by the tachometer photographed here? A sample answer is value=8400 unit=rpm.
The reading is value=500 unit=rpm
